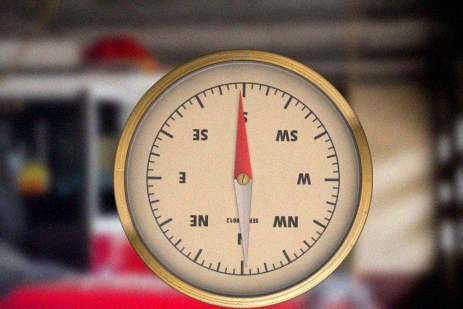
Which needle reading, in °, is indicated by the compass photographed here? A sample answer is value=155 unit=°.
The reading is value=177.5 unit=°
